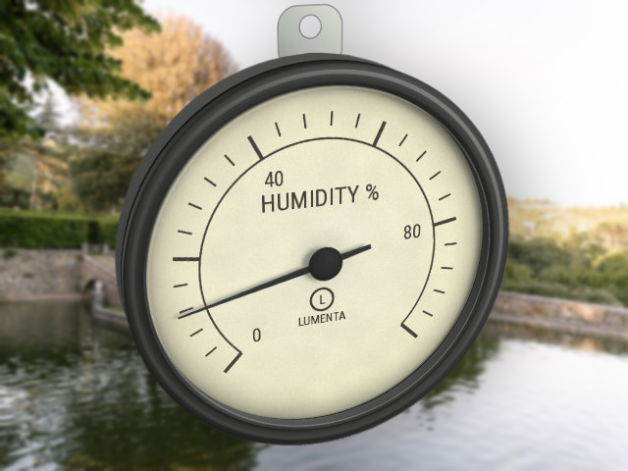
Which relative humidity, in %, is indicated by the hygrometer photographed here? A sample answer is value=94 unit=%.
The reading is value=12 unit=%
